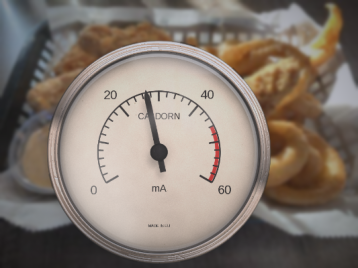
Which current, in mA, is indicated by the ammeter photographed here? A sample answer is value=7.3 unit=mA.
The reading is value=27 unit=mA
